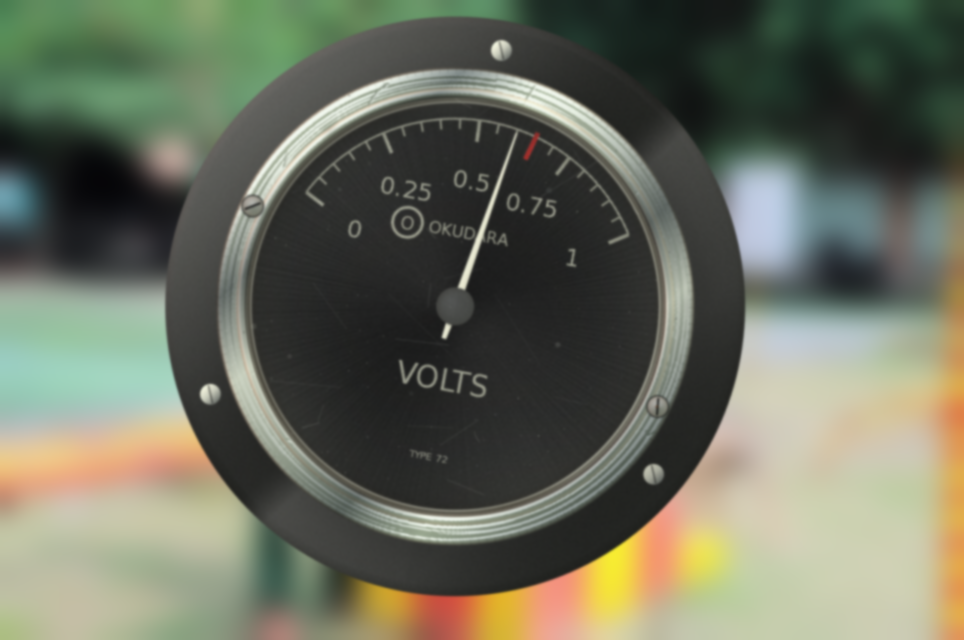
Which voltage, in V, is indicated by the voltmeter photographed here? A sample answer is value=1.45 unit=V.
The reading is value=0.6 unit=V
